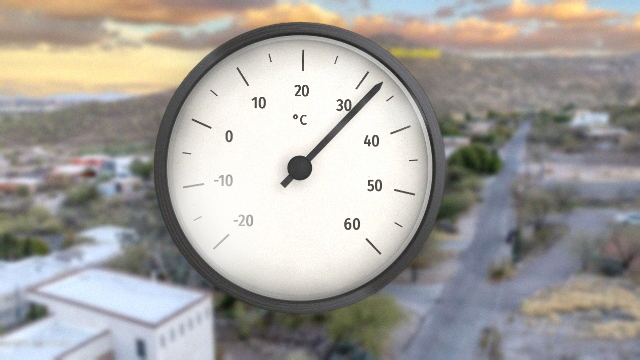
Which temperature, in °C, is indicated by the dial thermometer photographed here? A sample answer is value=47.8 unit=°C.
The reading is value=32.5 unit=°C
